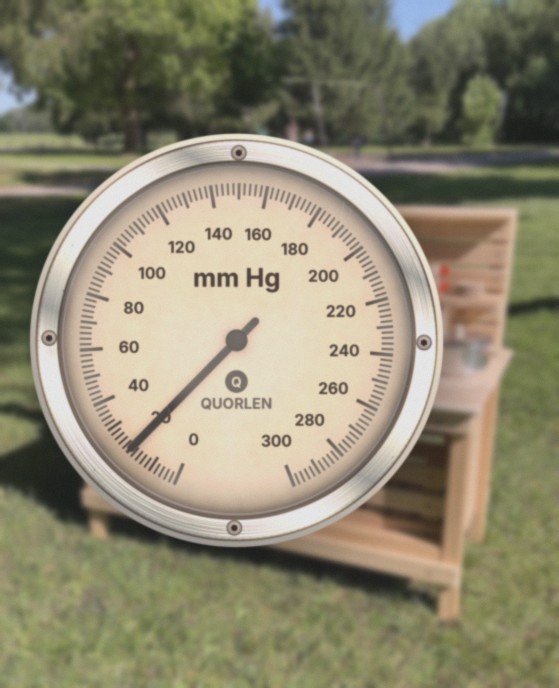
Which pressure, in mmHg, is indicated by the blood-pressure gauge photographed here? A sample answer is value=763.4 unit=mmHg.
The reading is value=20 unit=mmHg
